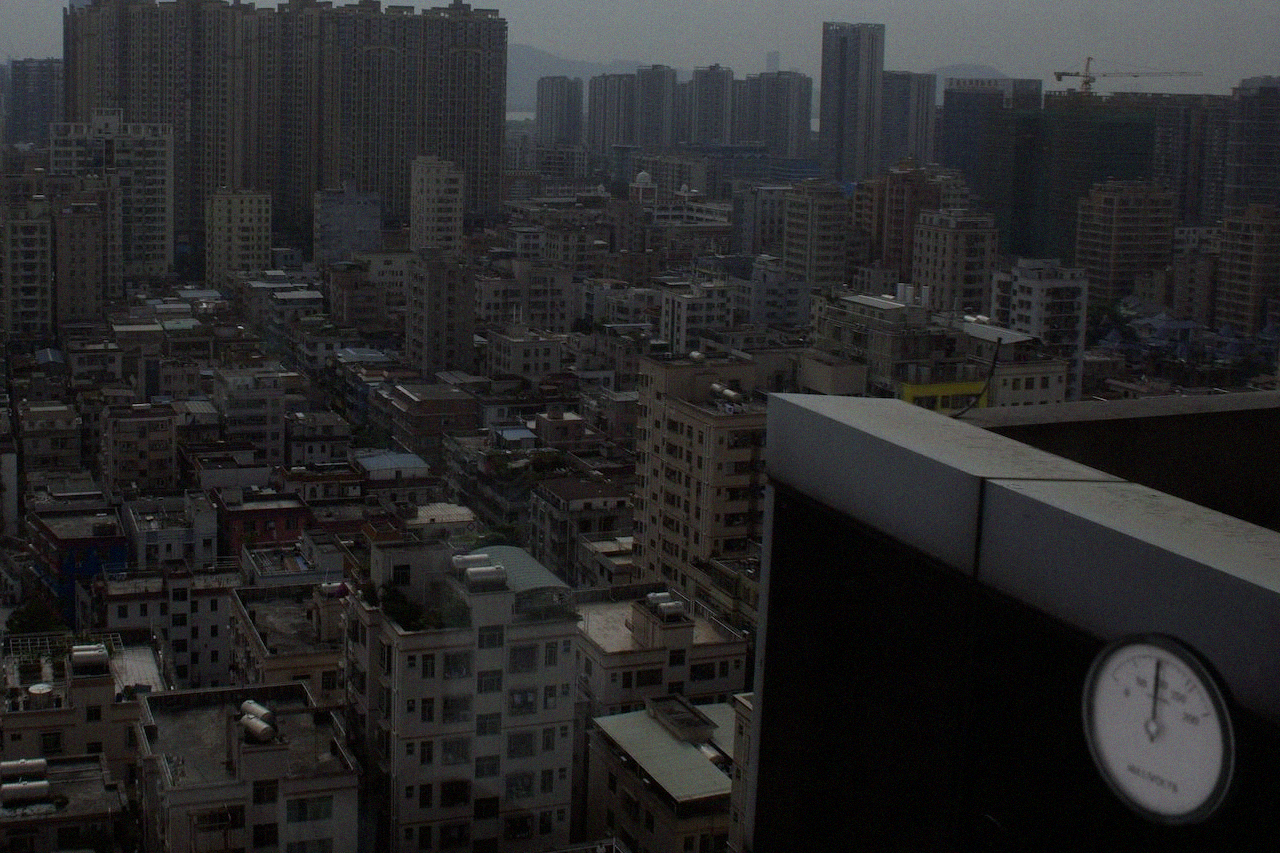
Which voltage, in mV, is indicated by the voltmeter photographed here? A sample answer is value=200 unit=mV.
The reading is value=100 unit=mV
